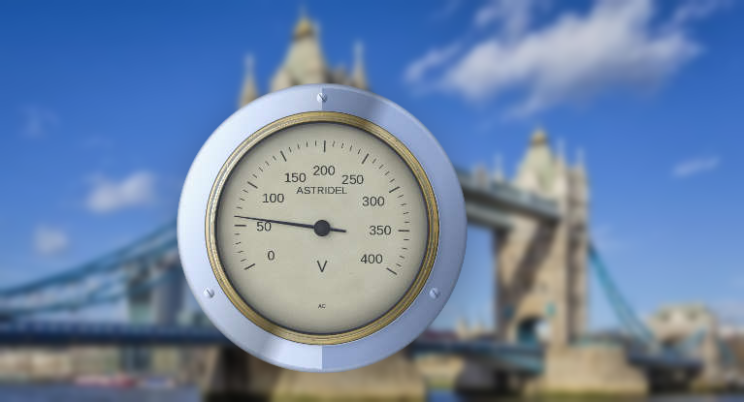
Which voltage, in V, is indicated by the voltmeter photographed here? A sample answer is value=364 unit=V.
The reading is value=60 unit=V
